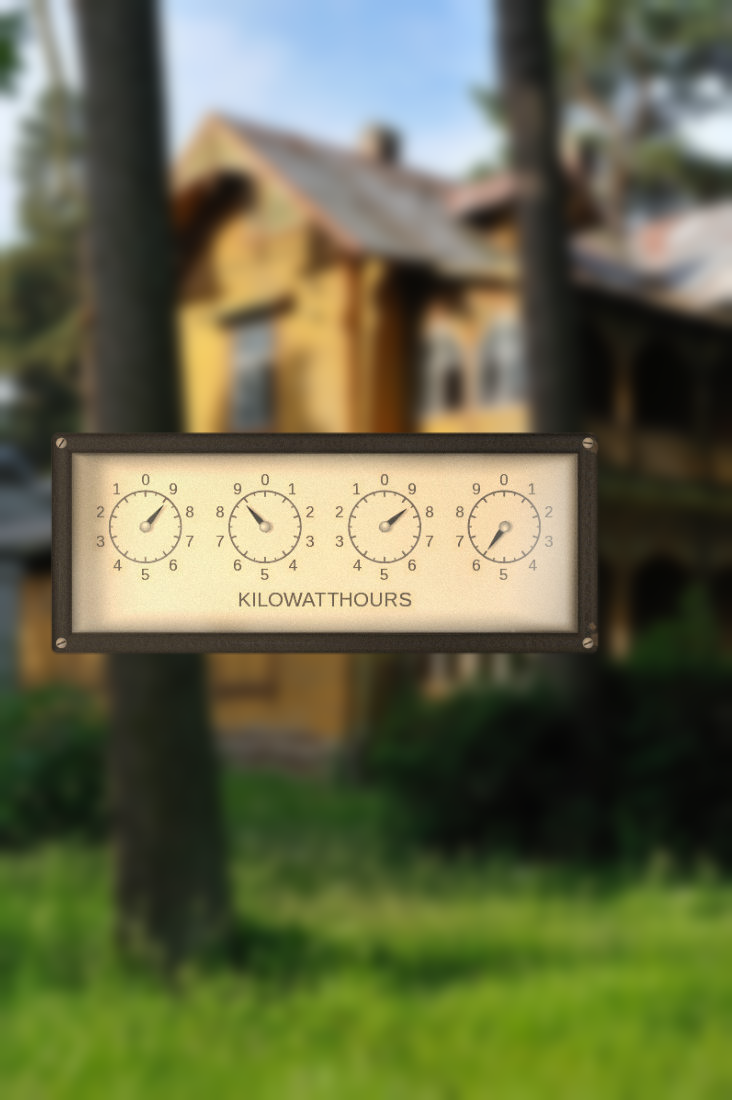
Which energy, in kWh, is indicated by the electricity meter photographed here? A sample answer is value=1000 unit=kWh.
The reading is value=8886 unit=kWh
